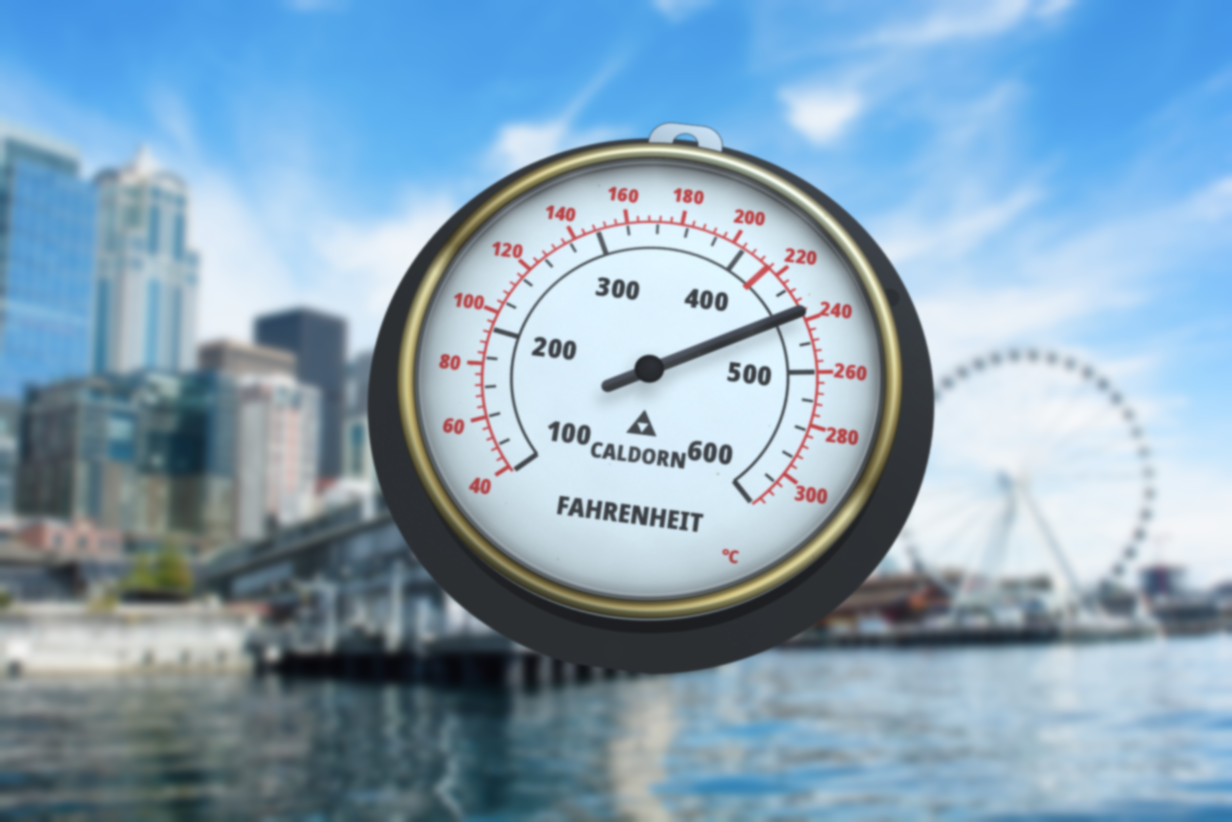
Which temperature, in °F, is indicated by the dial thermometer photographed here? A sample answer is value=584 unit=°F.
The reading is value=460 unit=°F
